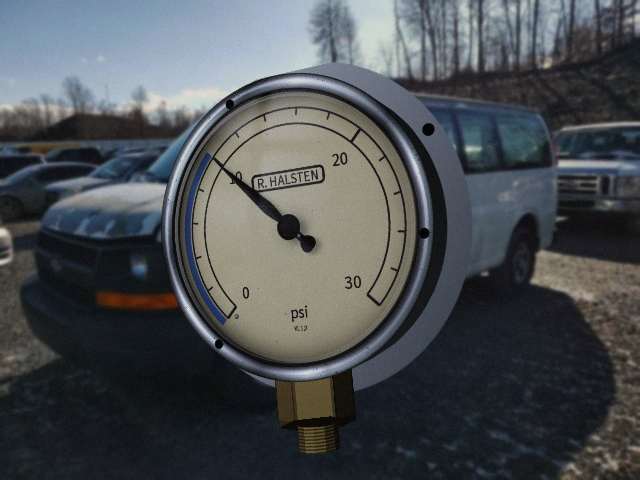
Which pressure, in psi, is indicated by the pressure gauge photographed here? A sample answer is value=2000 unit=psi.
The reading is value=10 unit=psi
